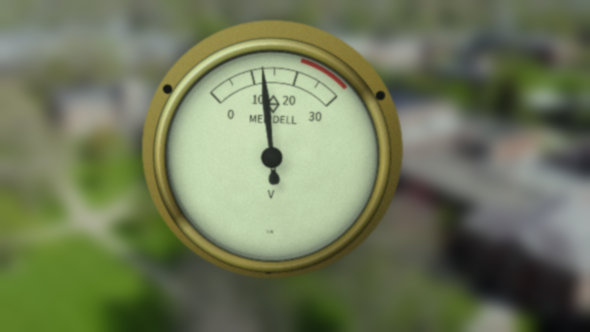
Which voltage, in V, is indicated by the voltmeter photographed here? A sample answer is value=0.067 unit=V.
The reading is value=12.5 unit=V
